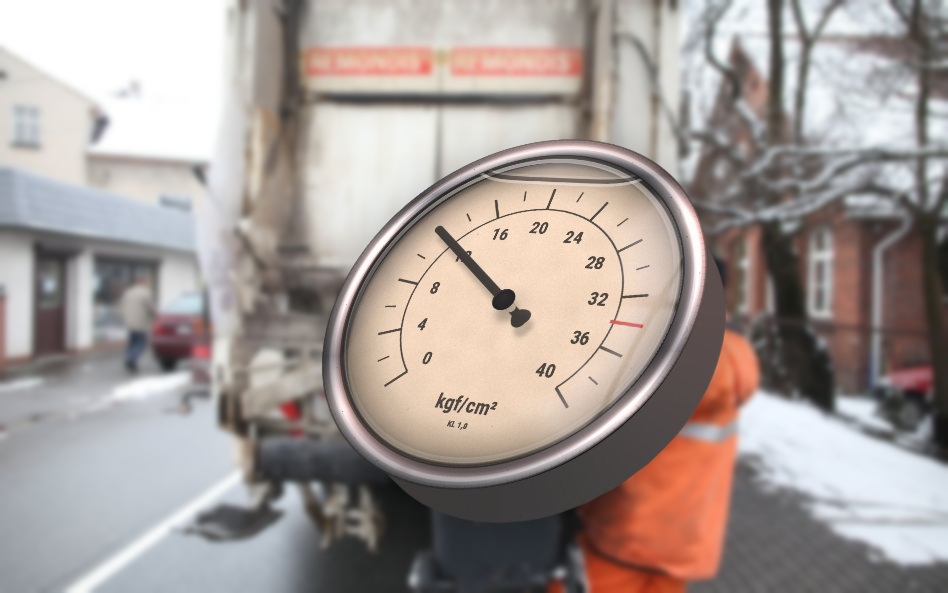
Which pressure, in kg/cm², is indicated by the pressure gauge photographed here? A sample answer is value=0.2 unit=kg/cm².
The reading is value=12 unit=kg/cm²
